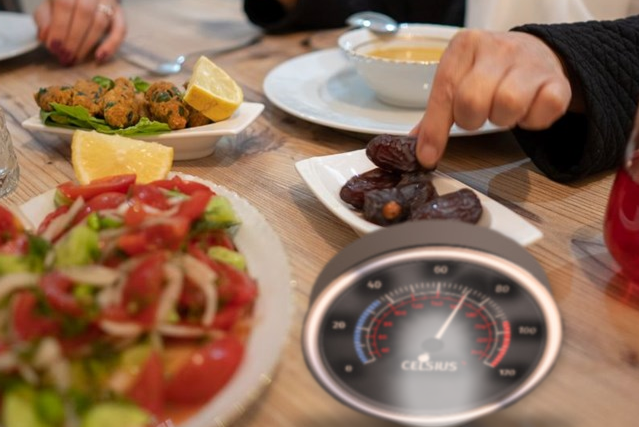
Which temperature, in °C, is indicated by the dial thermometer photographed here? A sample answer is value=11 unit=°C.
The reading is value=70 unit=°C
